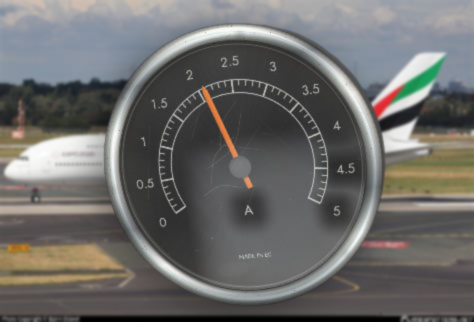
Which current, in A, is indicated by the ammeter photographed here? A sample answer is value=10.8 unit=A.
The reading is value=2.1 unit=A
